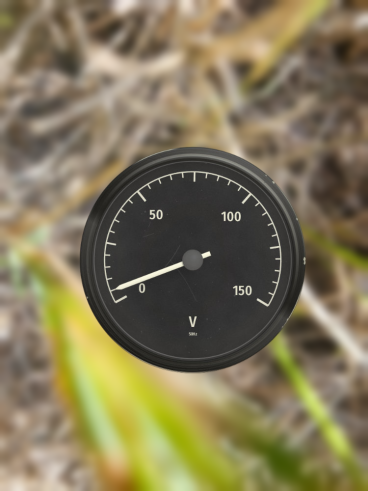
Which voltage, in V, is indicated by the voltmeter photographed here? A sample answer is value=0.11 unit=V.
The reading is value=5 unit=V
